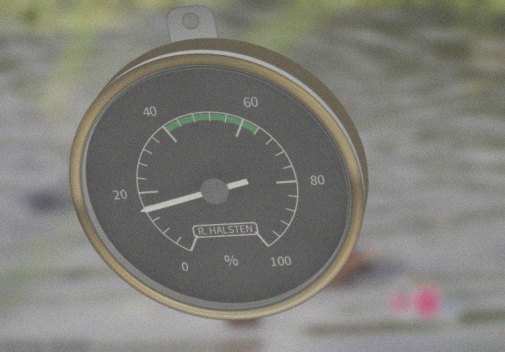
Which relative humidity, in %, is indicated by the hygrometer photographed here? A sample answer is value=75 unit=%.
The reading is value=16 unit=%
